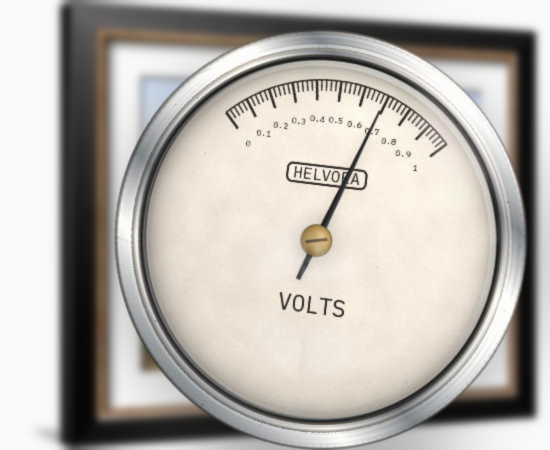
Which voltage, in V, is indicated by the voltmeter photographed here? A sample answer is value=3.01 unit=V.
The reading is value=0.7 unit=V
